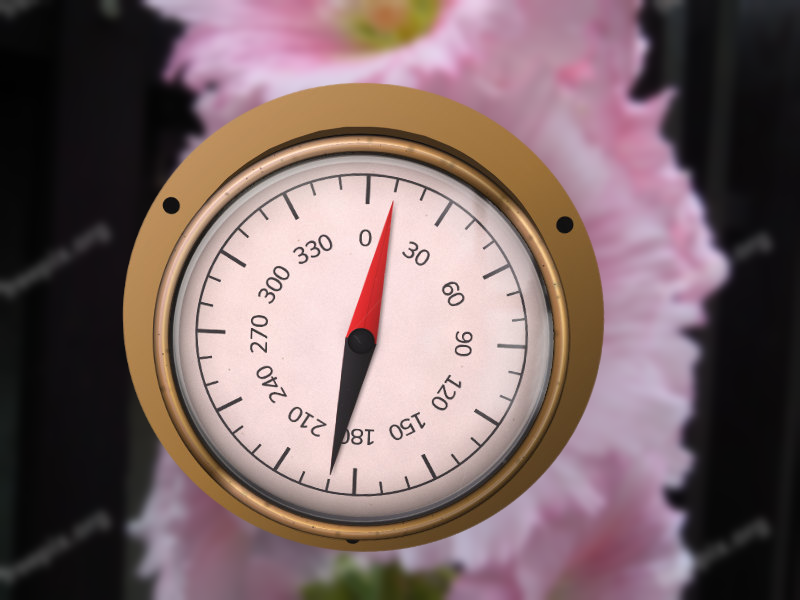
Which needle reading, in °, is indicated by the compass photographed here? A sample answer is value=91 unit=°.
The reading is value=10 unit=°
